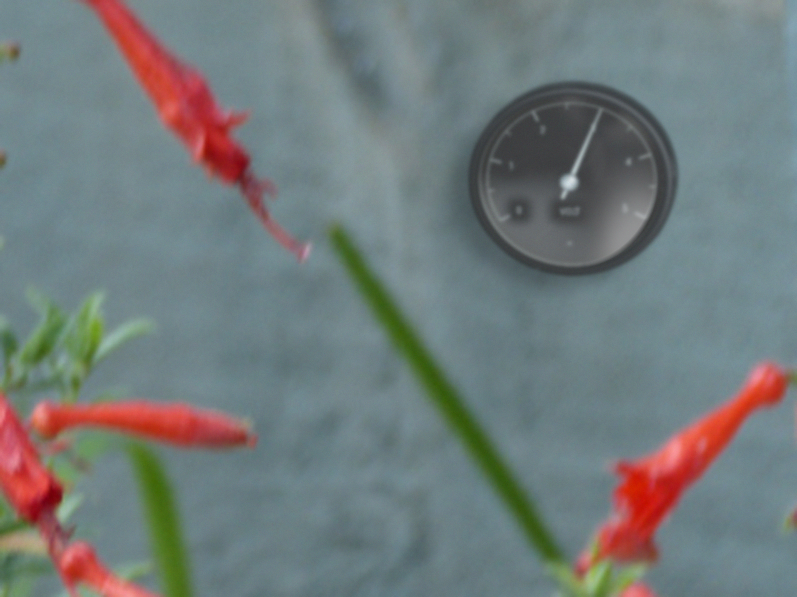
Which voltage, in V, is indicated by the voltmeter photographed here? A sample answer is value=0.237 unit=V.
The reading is value=3 unit=V
